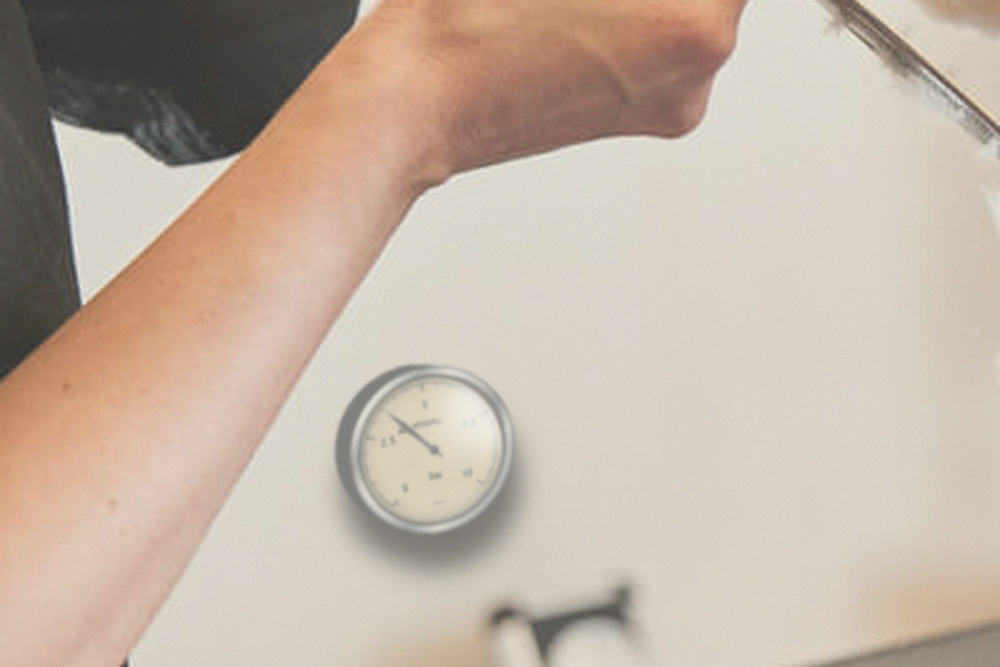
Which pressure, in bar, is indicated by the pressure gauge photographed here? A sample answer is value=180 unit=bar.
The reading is value=3.5 unit=bar
